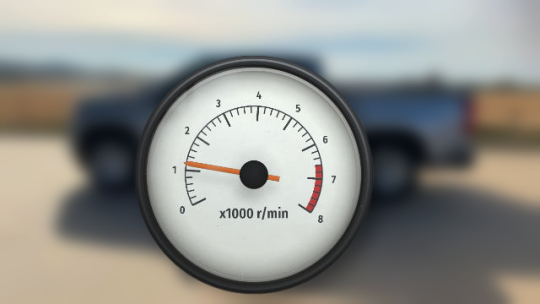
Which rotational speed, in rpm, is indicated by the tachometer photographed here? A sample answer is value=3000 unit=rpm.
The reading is value=1200 unit=rpm
